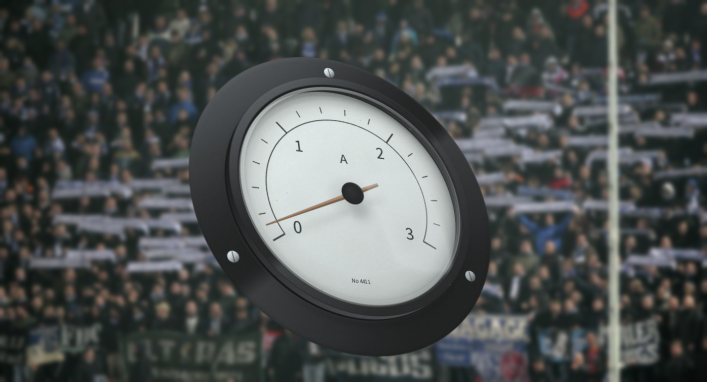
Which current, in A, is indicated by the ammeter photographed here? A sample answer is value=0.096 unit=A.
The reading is value=0.1 unit=A
